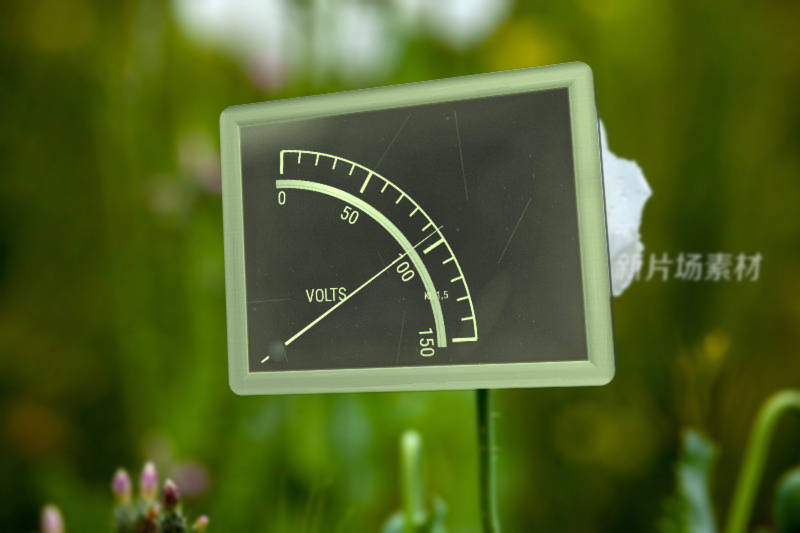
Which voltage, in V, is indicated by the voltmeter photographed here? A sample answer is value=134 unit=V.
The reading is value=95 unit=V
